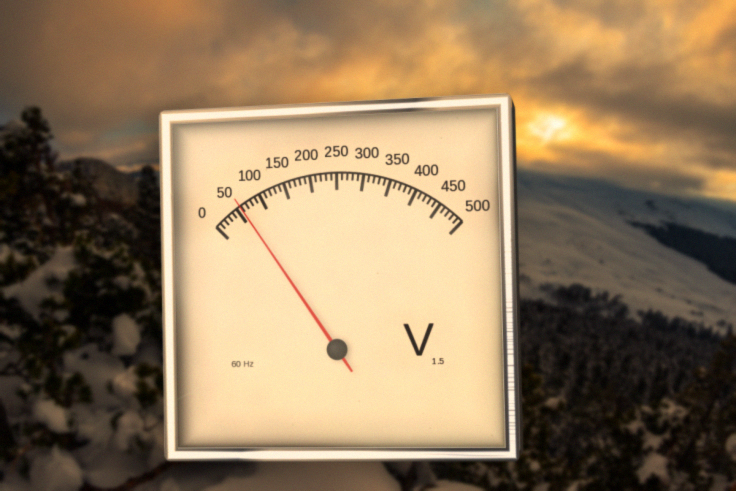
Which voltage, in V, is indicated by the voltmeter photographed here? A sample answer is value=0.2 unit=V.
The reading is value=60 unit=V
